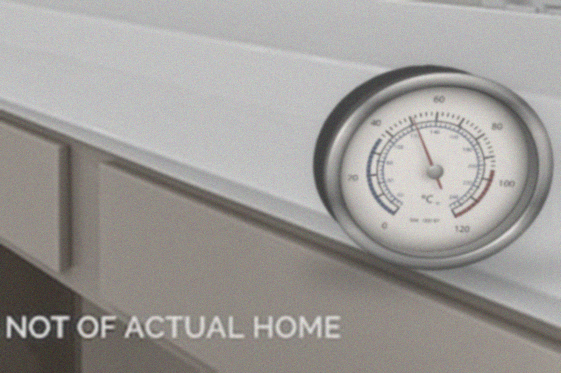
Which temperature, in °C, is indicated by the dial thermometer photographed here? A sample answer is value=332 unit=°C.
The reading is value=50 unit=°C
